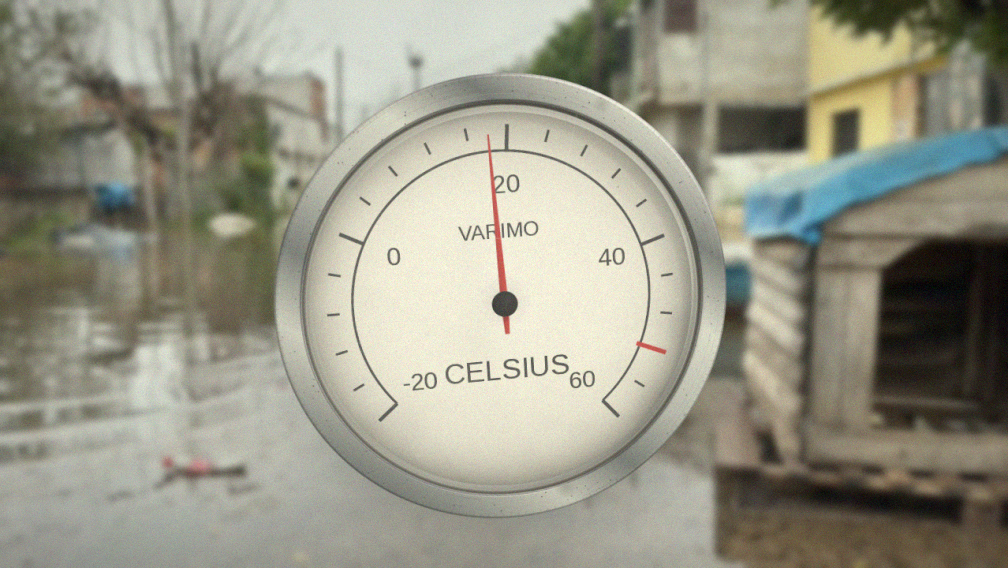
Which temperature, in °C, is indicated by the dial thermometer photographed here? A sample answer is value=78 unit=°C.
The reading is value=18 unit=°C
